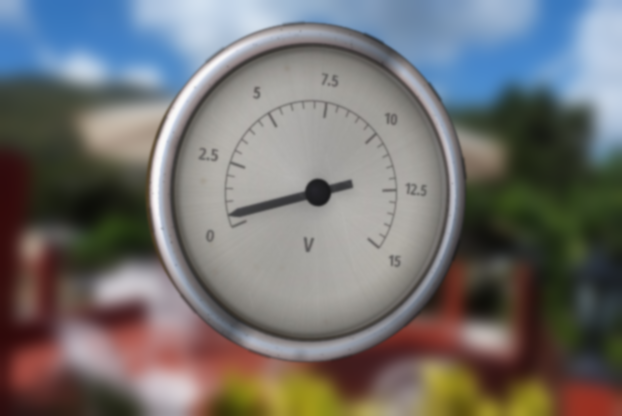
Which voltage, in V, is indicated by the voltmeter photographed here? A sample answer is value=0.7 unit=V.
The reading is value=0.5 unit=V
